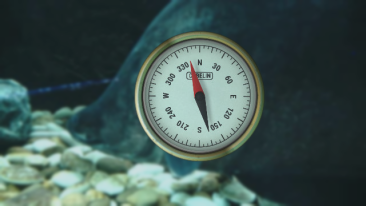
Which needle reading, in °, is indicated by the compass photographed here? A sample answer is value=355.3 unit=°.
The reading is value=345 unit=°
